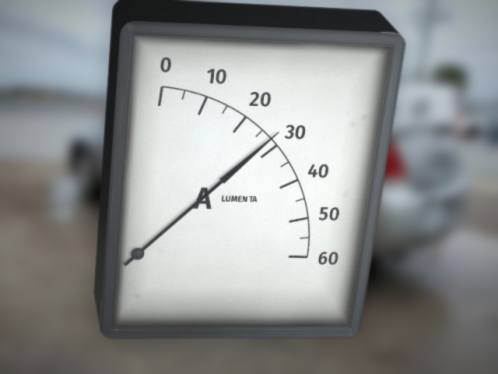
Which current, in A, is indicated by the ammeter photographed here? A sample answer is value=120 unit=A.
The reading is value=27.5 unit=A
